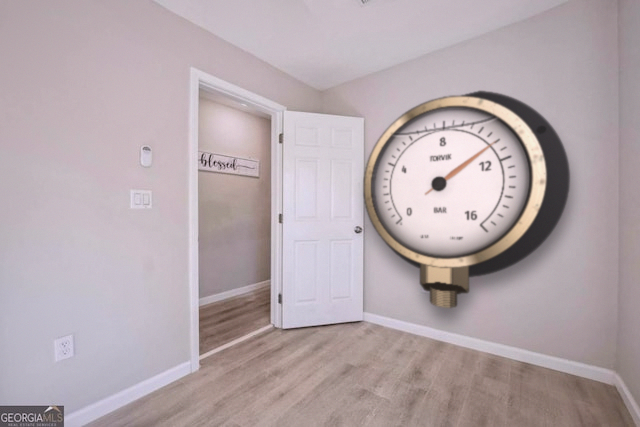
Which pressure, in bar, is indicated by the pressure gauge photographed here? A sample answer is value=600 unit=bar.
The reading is value=11 unit=bar
